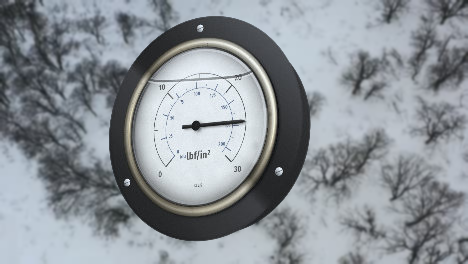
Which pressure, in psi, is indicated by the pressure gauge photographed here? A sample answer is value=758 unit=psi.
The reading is value=25 unit=psi
